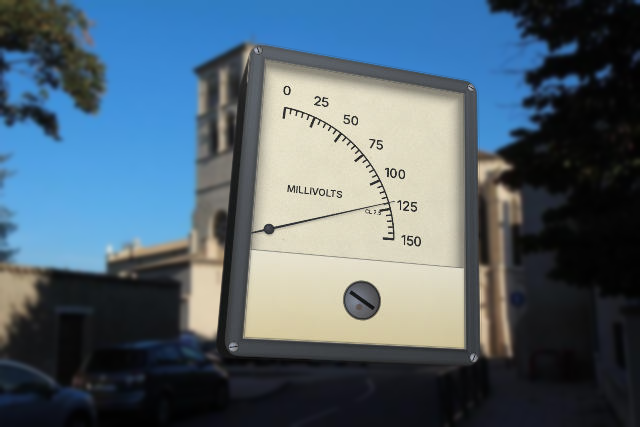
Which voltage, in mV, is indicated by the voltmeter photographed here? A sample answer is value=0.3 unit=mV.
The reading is value=120 unit=mV
